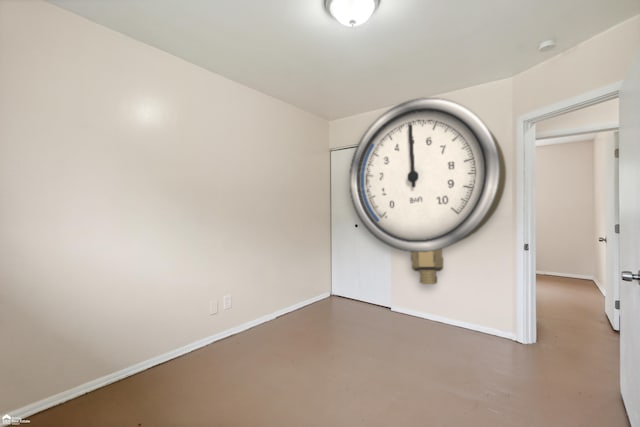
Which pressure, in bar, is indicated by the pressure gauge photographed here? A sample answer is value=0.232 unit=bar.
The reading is value=5 unit=bar
